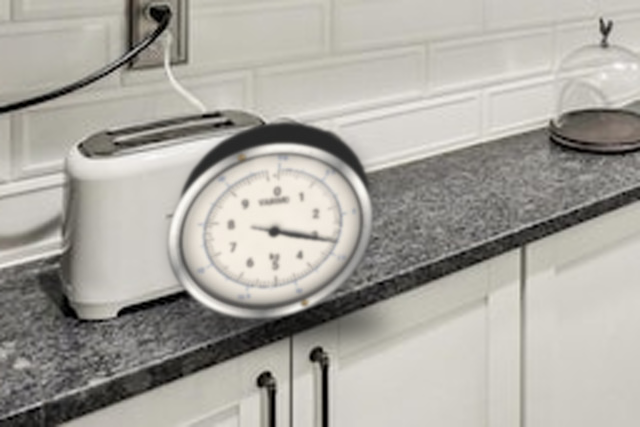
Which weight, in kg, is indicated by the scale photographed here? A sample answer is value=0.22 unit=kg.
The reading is value=3 unit=kg
